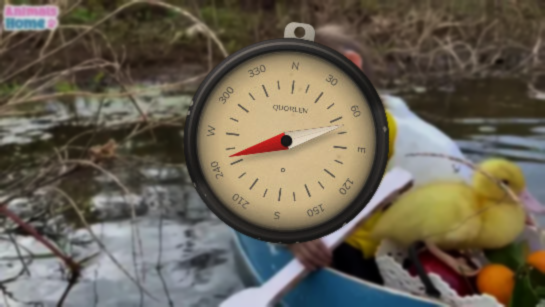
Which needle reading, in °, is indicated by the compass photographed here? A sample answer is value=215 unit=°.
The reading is value=247.5 unit=°
